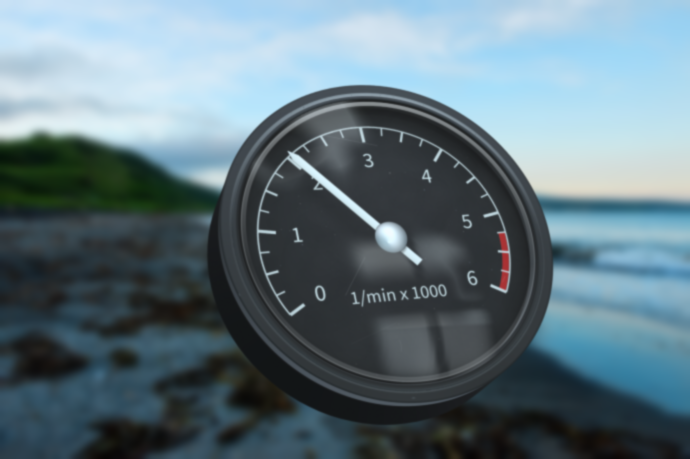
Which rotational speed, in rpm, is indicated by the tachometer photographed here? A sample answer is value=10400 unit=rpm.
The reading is value=2000 unit=rpm
